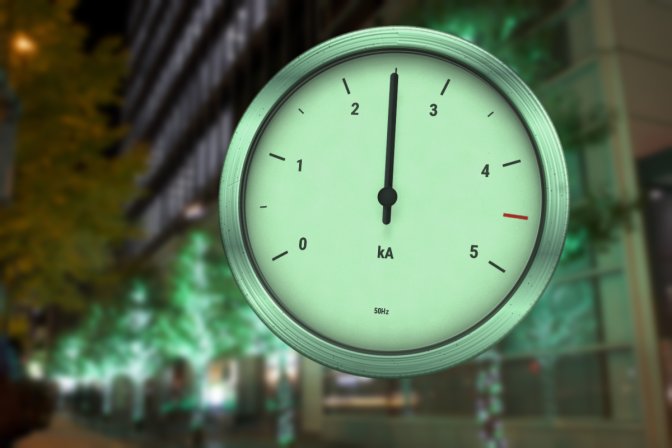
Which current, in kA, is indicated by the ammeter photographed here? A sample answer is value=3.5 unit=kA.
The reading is value=2.5 unit=kA
